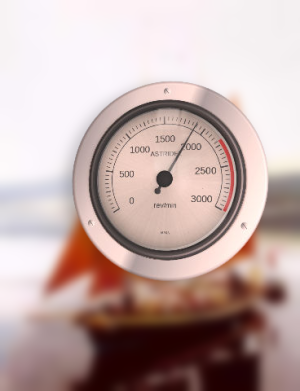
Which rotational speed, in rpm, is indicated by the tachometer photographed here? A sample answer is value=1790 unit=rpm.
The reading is value=1900 unit=rpm
